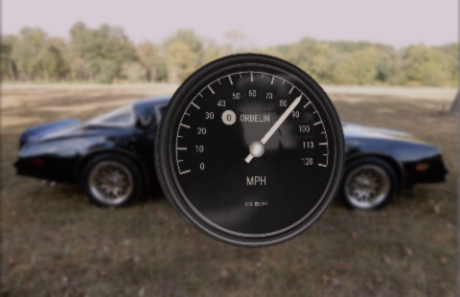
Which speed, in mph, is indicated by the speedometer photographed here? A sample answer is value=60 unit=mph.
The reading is value=85 unit=mph
